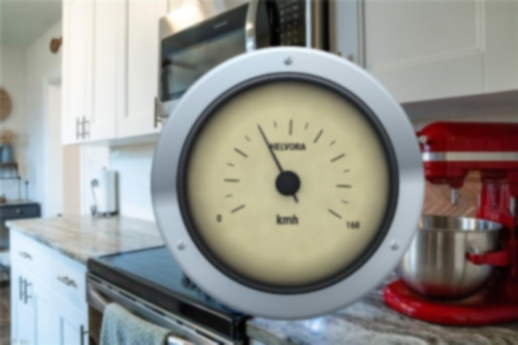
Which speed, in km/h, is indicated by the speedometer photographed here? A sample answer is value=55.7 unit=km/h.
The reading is value=60 unit=km/h
